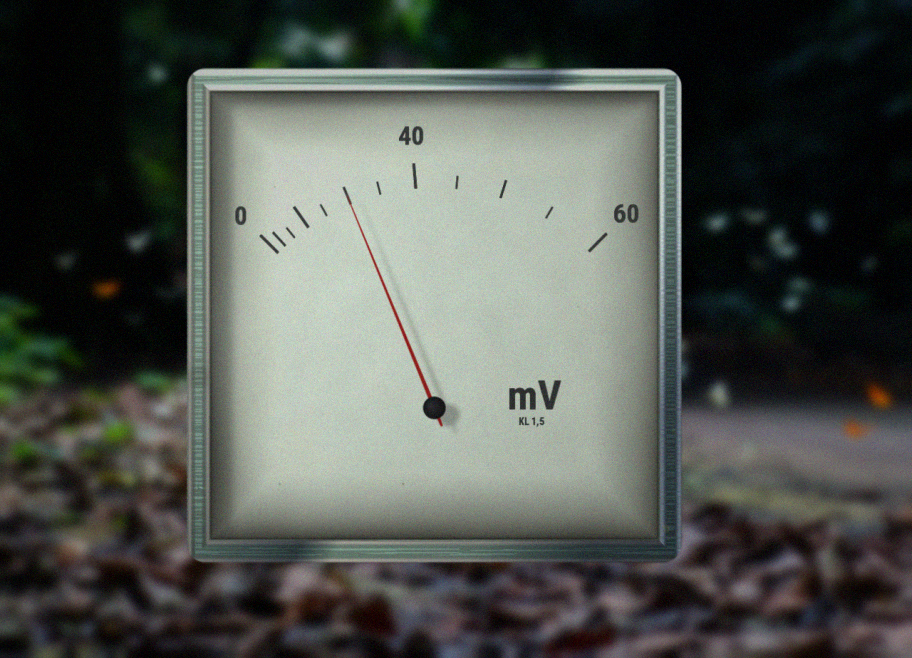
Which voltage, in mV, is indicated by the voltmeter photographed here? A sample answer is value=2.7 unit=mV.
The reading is value=30 unit=mV
